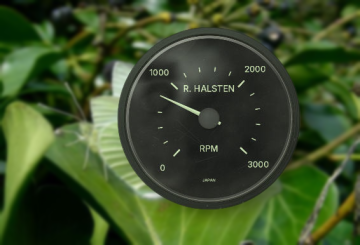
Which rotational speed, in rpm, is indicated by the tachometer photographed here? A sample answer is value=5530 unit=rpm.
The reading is value=800 unit=rpm
